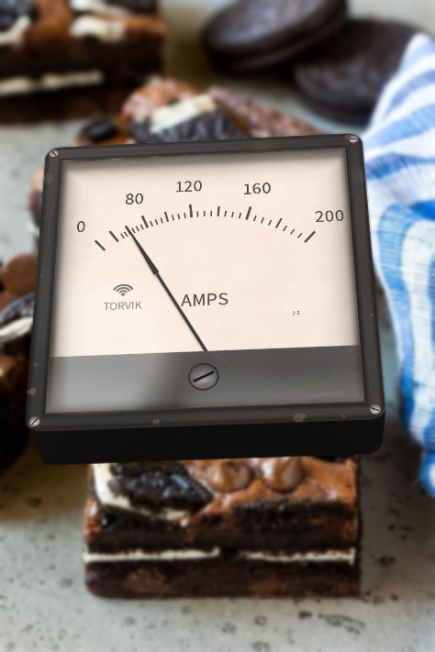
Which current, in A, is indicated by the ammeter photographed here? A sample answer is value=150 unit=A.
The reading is value=60 unit=A
